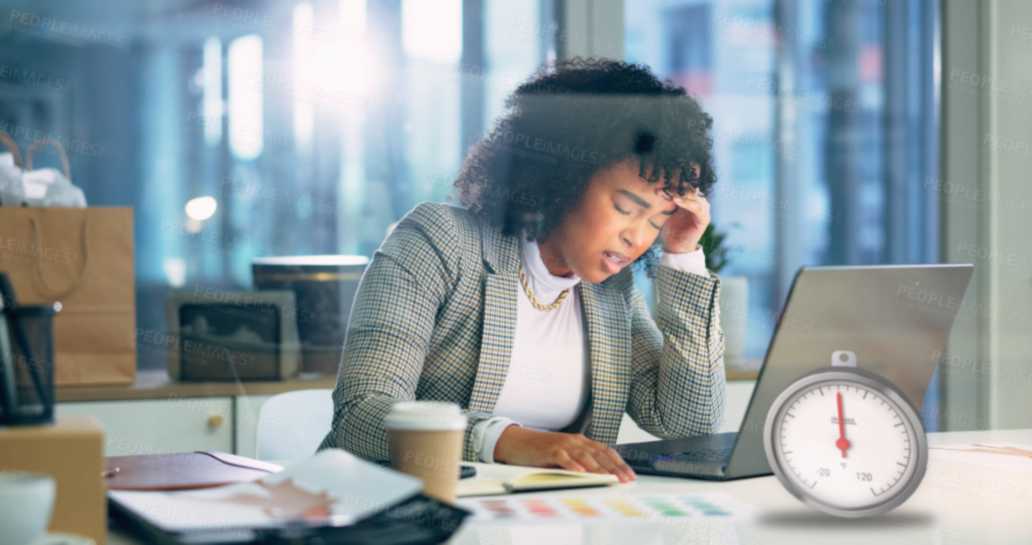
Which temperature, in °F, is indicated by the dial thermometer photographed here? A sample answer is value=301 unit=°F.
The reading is value=48 unit=°F
